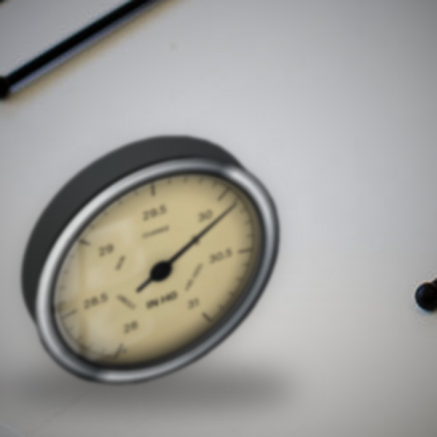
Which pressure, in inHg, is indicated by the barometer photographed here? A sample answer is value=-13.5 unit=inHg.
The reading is value=30.1 unit=inHg
